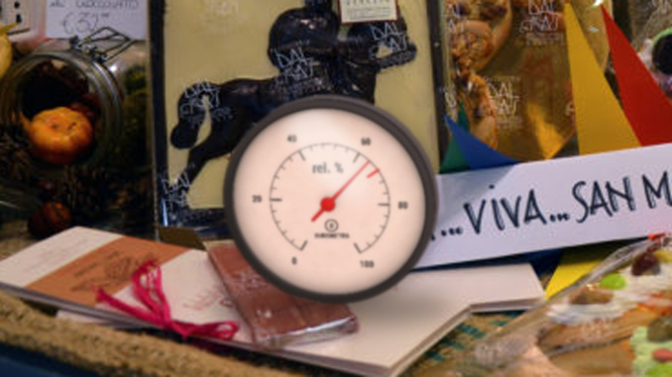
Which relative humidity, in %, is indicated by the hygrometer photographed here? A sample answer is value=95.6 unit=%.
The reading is value=64 unit=%
